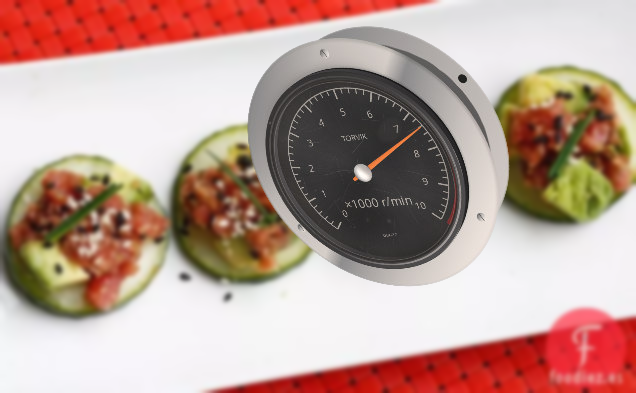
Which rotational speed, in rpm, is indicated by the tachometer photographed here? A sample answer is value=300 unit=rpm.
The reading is value=7400 unit=rpm
